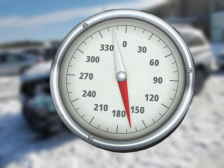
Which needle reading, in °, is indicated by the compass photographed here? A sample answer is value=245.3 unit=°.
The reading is value=165 unit=°
